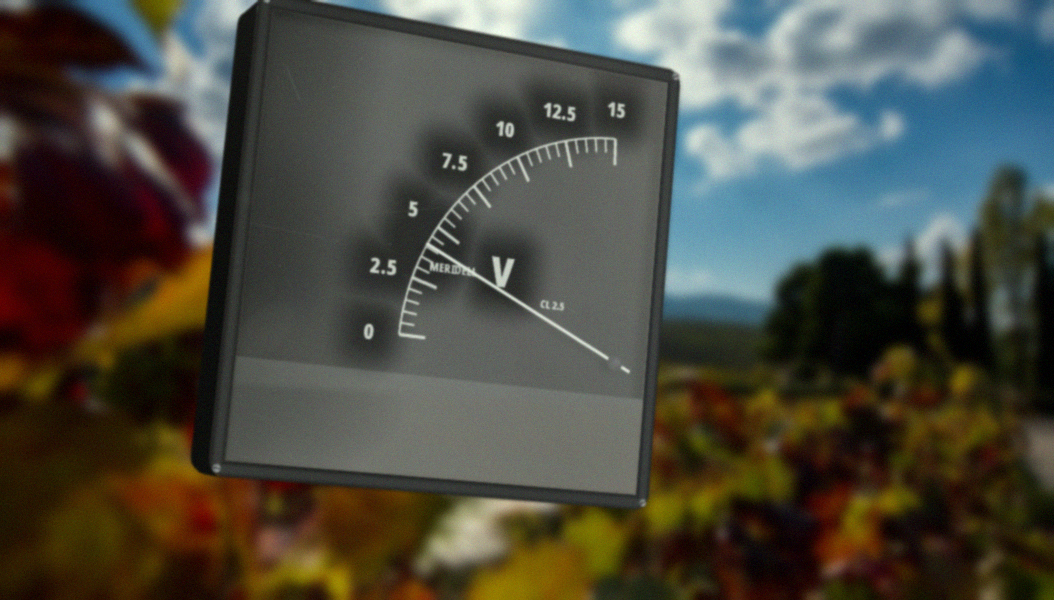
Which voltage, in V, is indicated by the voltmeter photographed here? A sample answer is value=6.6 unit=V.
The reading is value=4 unit=V
